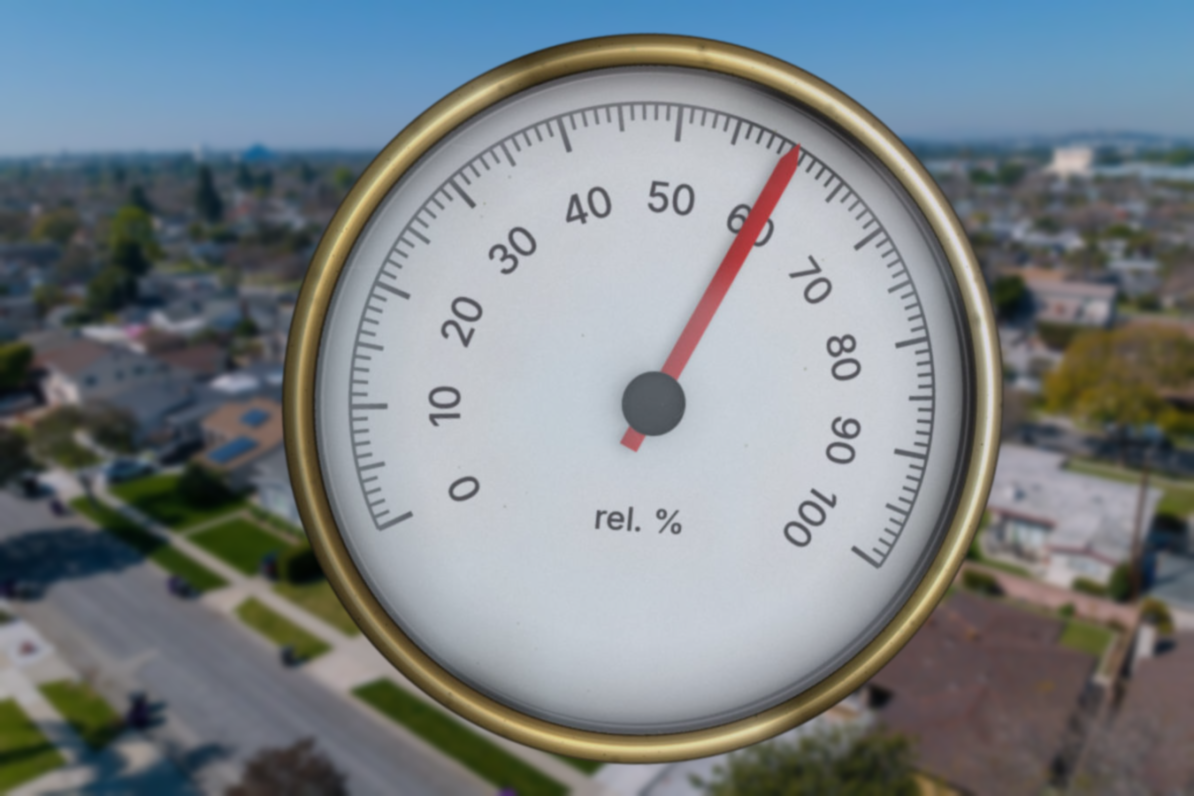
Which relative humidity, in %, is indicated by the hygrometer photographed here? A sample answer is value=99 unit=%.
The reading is value=60 unit=%
